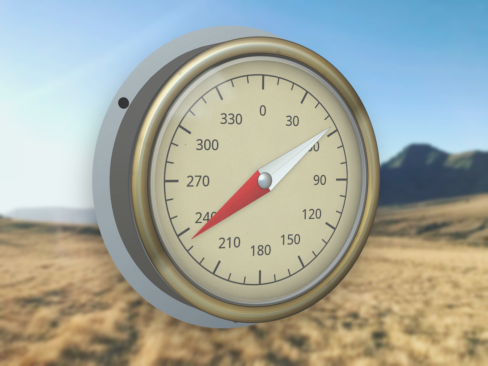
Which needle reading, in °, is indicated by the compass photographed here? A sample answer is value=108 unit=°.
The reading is value=235 unit=°
